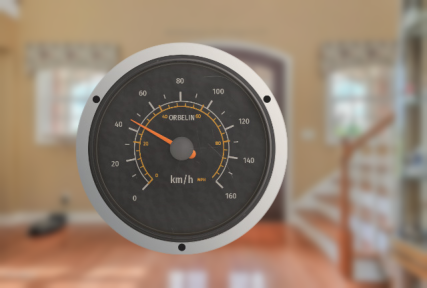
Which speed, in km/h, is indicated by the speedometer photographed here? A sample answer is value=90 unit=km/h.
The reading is value=45 unit=km/h
